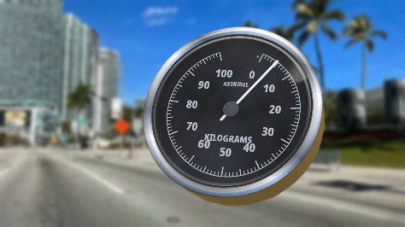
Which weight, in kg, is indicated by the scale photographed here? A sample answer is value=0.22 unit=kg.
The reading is value=5 unit=kg
